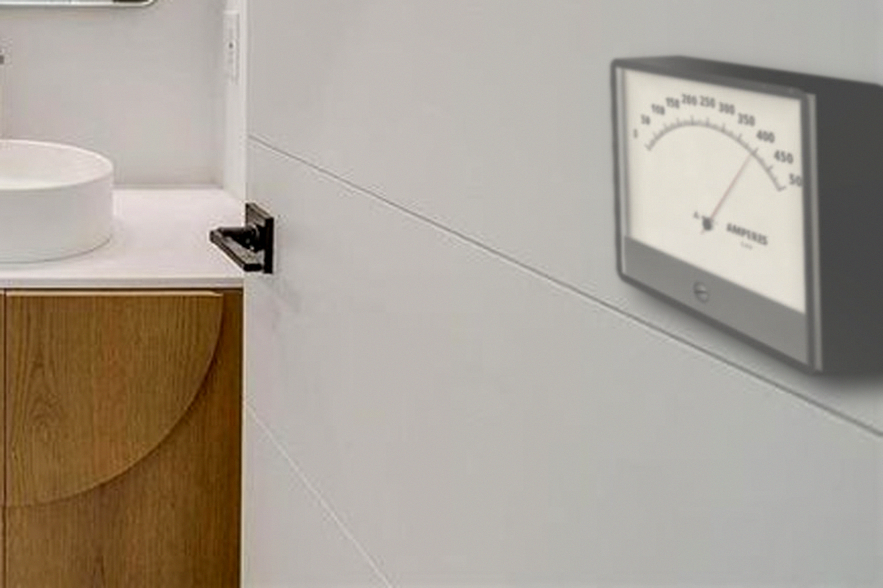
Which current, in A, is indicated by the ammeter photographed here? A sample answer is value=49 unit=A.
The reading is value=400 unit=A
